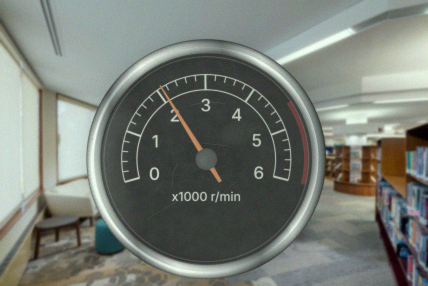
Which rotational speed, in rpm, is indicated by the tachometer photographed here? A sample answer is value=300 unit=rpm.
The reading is value=2100 unit=rpm
